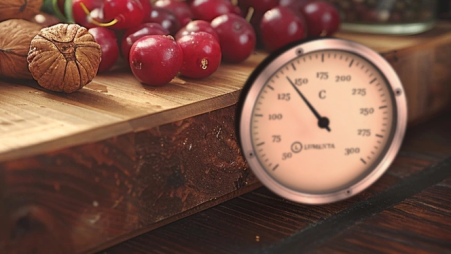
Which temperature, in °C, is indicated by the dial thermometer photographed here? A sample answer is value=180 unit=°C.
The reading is value=140 unit=°C
